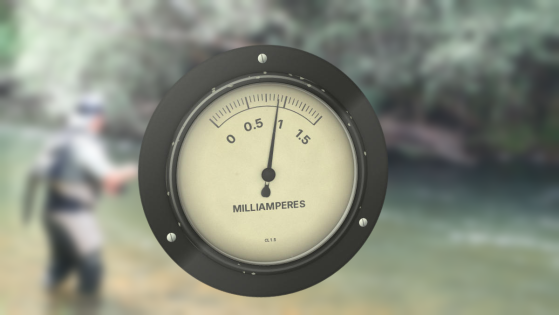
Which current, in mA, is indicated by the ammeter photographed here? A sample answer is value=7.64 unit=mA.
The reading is value=0.9 unit=mA
